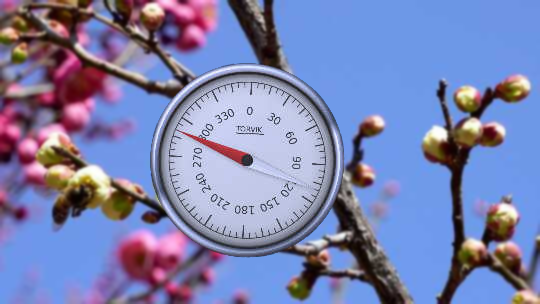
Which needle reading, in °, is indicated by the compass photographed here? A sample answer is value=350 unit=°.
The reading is value=290 unit=°
